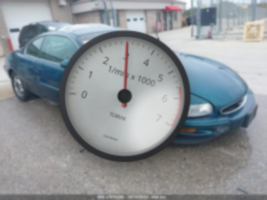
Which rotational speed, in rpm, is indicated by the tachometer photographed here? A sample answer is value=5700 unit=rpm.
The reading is value=3000 unit=rpm
